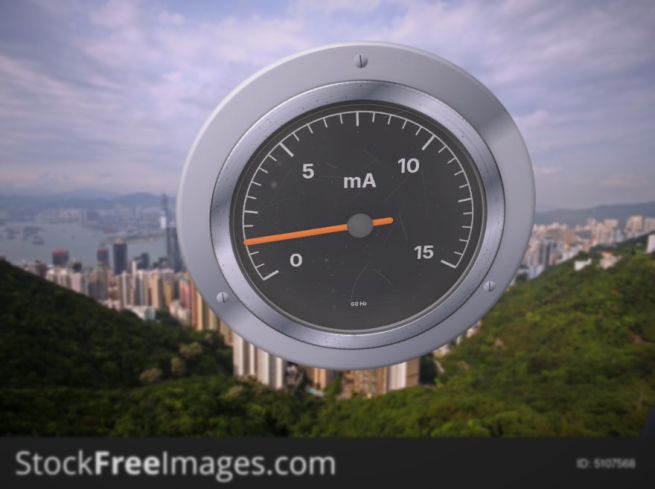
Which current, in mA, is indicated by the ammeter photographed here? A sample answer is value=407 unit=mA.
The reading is value=1.5 unit=mA
